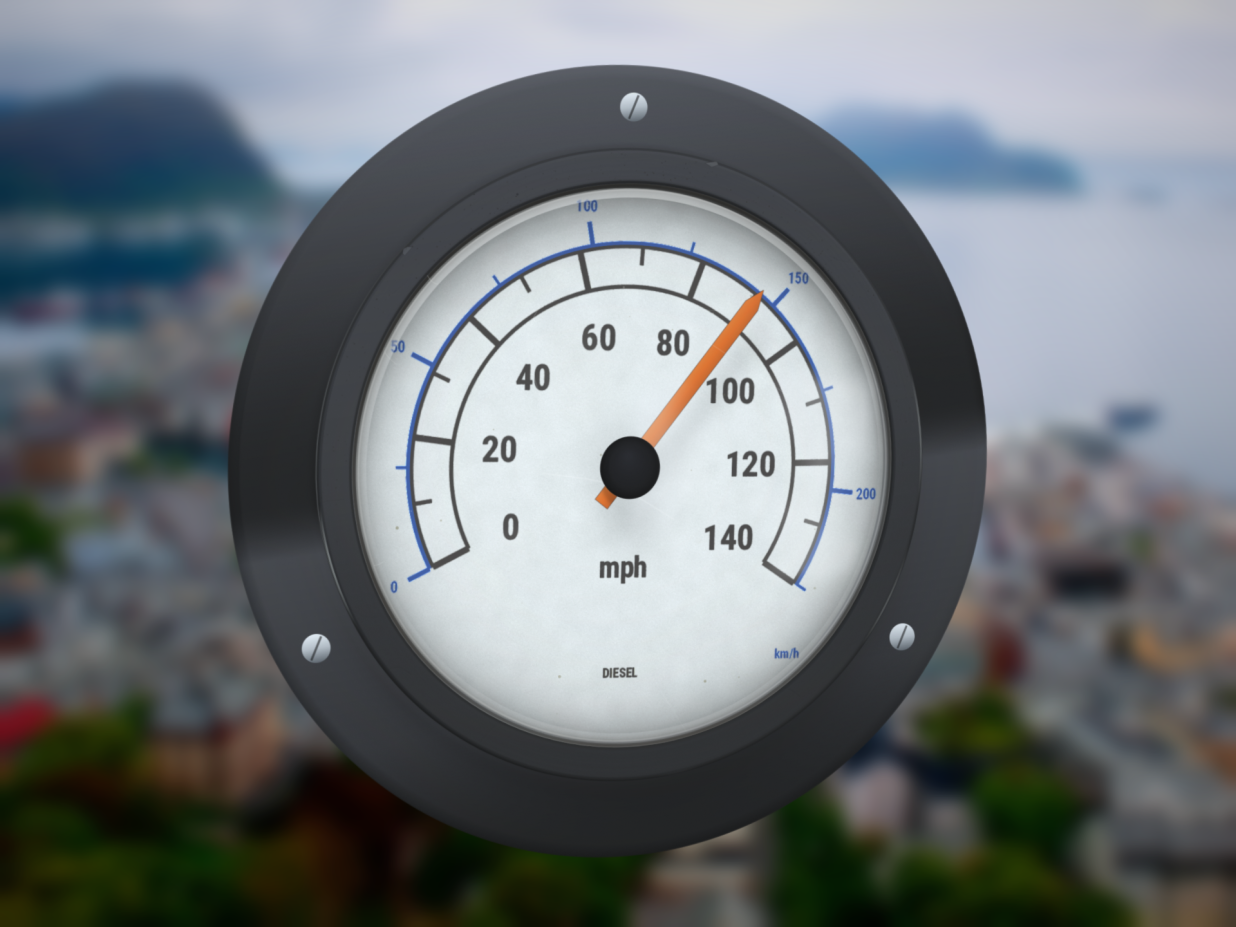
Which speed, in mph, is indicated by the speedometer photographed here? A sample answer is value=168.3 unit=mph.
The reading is value=90 unit=mph
